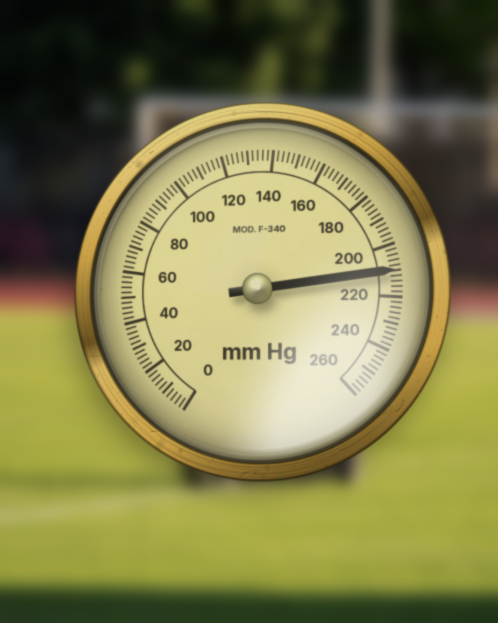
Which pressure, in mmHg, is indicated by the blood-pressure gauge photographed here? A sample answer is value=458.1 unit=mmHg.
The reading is value=210 unit=mmHg
